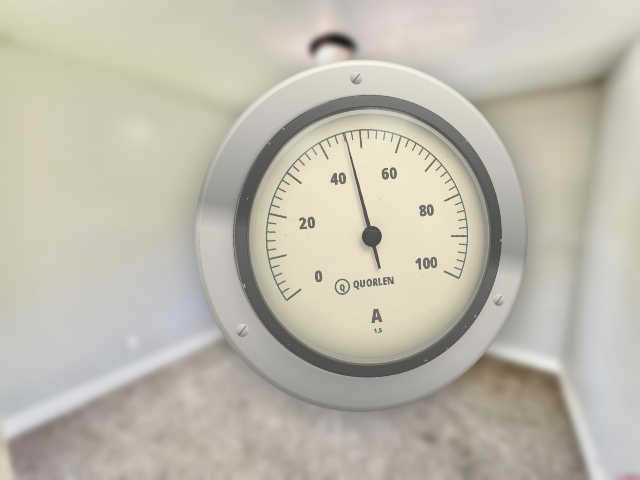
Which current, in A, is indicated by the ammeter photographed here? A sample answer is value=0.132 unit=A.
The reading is value=46 unit=A
